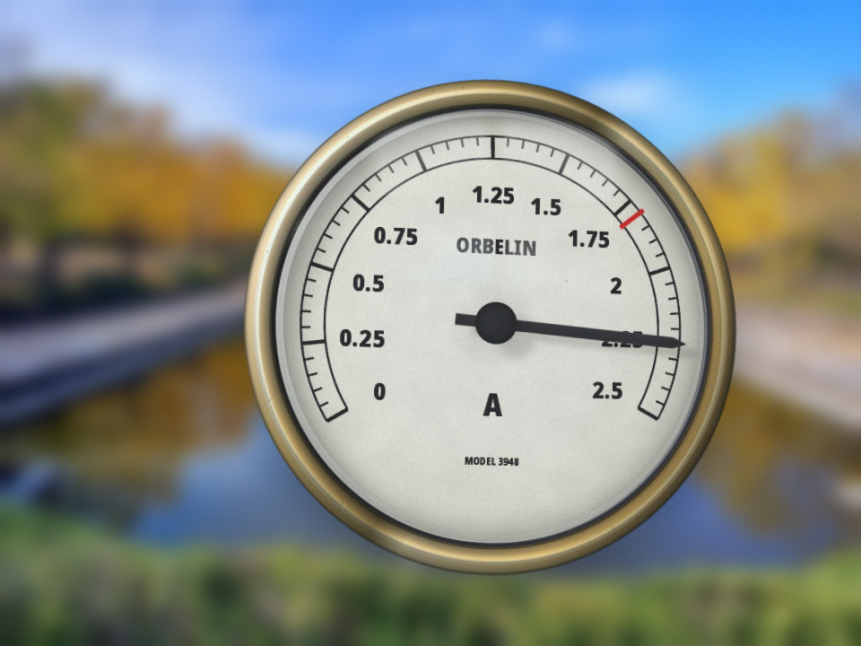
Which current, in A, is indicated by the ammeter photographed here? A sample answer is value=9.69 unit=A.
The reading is value=2.25 unit=A
